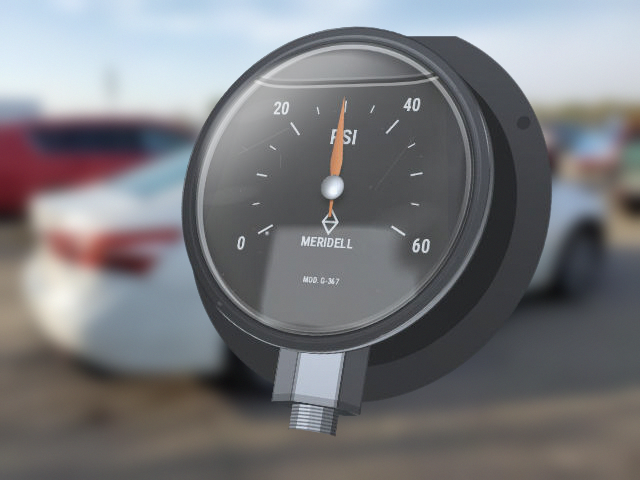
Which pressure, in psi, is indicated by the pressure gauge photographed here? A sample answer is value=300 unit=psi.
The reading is value=30 unit=psi
